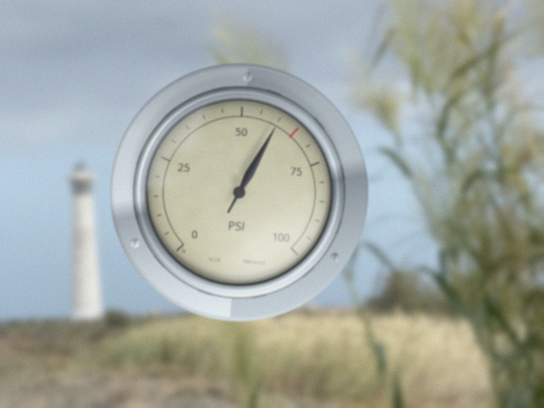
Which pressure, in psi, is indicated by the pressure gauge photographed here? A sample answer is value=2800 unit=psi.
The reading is value=60 unit=psi
